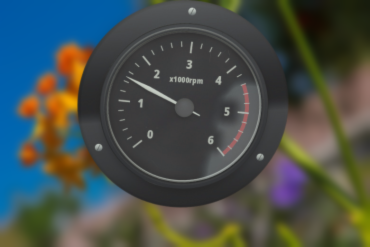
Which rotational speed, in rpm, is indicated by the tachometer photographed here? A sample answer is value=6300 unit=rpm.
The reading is value=1500 unit=rpm
